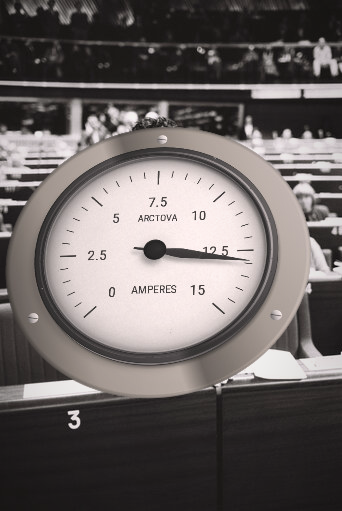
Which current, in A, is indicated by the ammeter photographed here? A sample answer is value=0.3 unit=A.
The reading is value=13 unit=A
